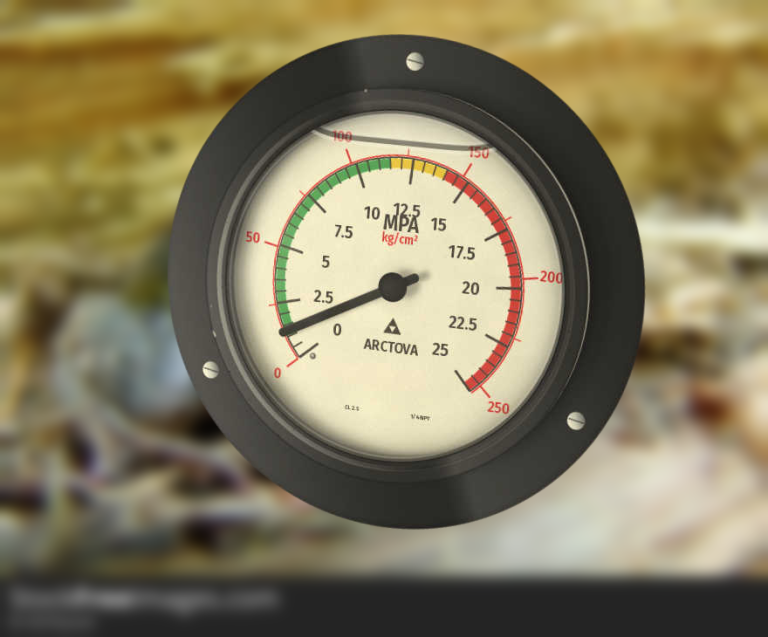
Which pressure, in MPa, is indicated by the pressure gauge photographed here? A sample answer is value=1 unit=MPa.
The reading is value=1.25 unit=MPa
